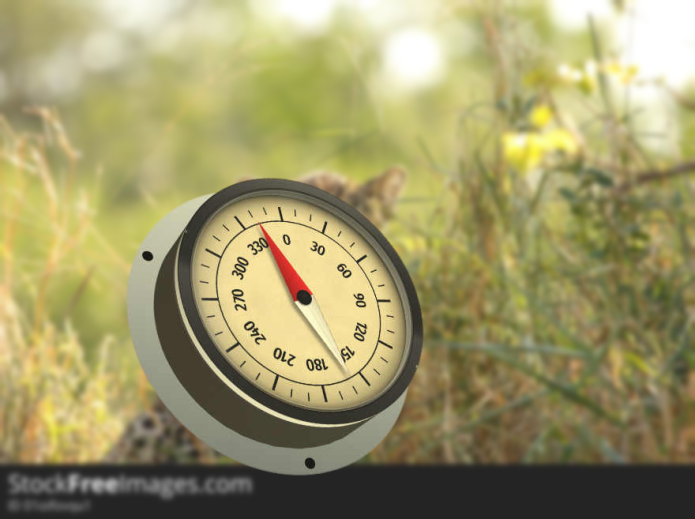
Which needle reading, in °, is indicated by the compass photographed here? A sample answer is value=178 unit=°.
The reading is value=340 unit=°
